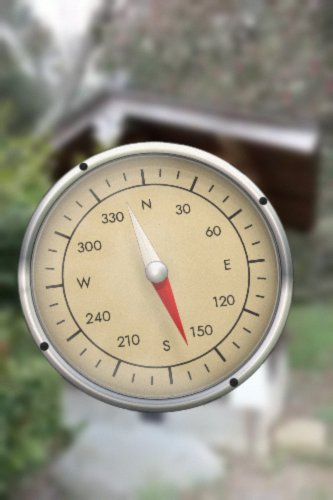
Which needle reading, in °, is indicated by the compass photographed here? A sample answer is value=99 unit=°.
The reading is value=165 unit=°
